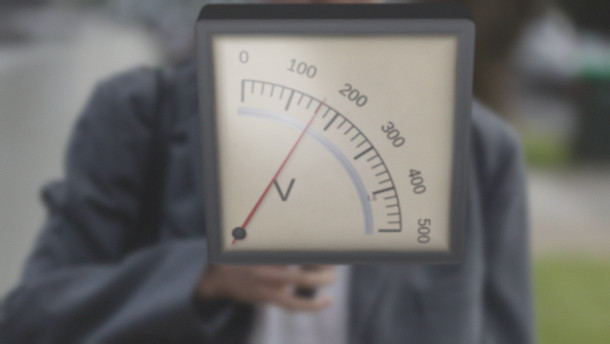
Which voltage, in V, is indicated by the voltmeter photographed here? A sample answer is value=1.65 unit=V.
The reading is value=160 unit=V
